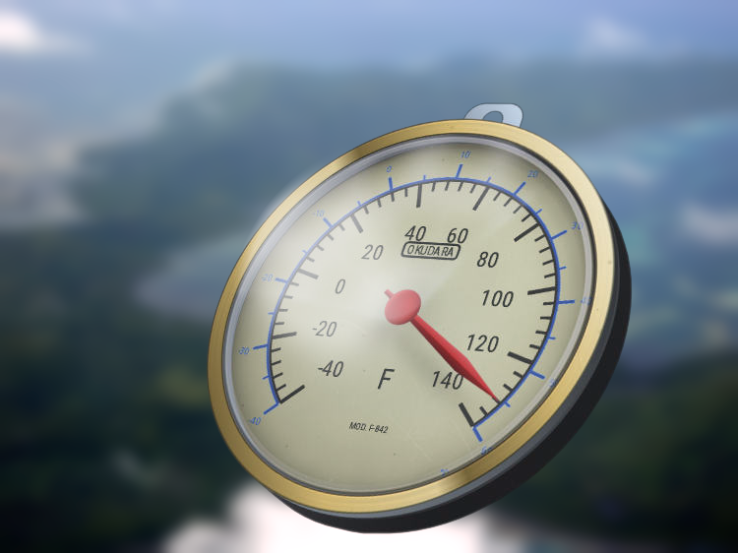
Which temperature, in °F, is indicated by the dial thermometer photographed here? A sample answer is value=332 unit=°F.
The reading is value=132 unit=°F
